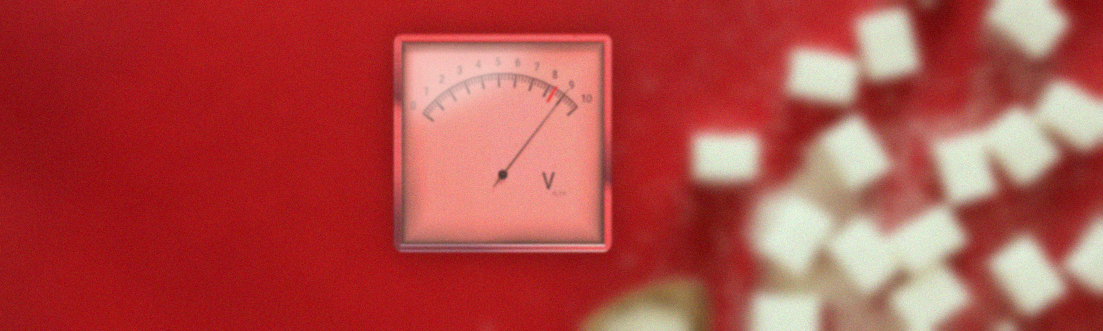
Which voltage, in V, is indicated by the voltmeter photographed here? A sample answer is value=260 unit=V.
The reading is value=9 unit=V
